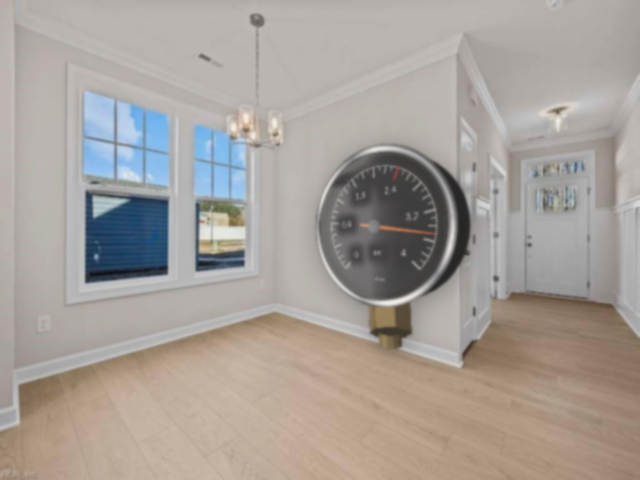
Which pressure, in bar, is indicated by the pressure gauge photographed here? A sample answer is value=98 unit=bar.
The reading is value=3.5 unit=bar
